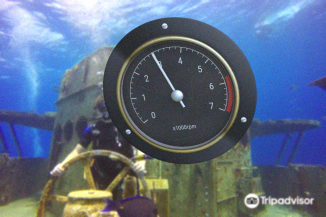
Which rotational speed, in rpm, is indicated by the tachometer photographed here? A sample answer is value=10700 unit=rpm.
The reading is value=3000 unit=rpm
